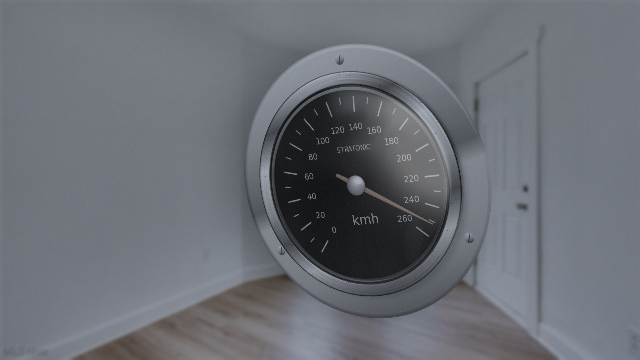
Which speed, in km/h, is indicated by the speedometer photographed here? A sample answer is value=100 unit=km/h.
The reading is value=250 unit=km/h
